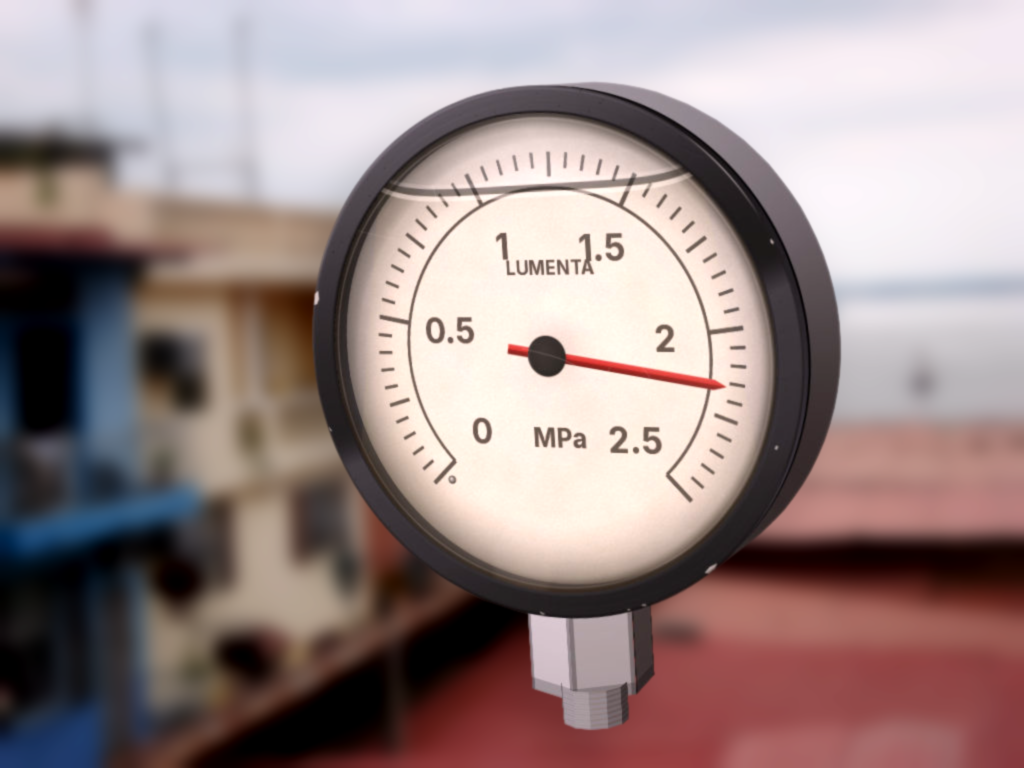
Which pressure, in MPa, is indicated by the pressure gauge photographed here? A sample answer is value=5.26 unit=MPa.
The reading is value=2.15 unit=MPa
